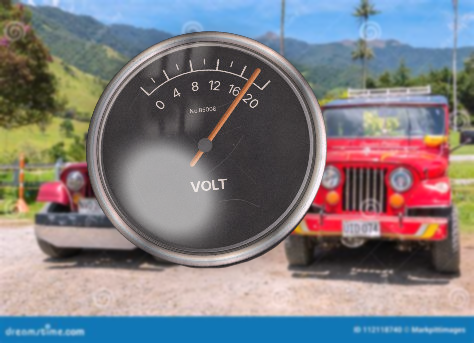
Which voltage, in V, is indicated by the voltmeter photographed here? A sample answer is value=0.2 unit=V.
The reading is value=18 unit=V
